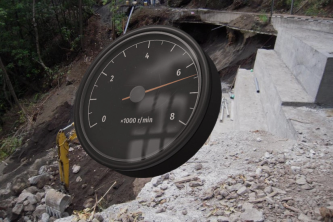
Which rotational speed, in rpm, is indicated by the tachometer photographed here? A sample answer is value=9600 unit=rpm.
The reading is value=6500 unit=rpm
